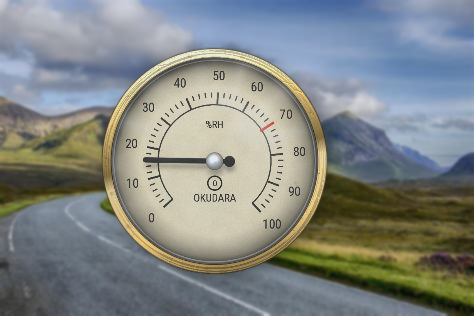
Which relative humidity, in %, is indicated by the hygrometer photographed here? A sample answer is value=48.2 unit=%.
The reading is value=16 unit=%
